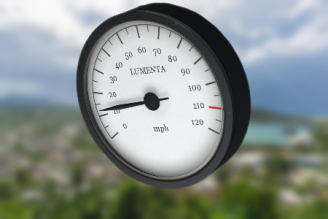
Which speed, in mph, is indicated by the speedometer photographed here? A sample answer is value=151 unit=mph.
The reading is value=12.5 unit=mph
